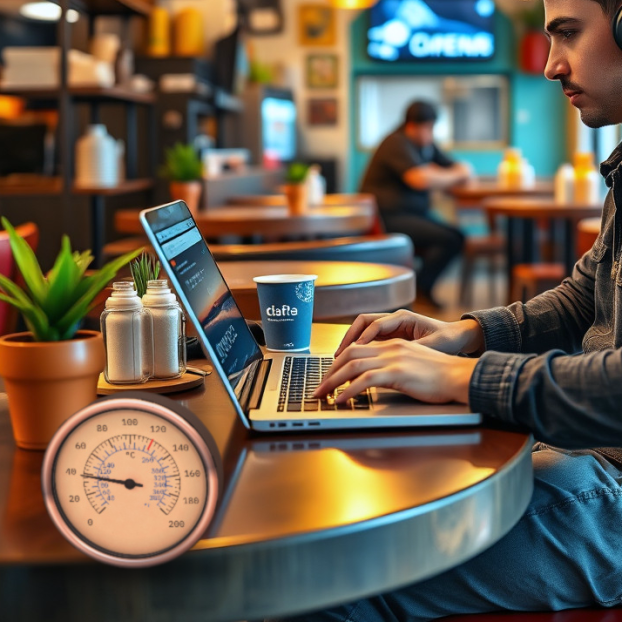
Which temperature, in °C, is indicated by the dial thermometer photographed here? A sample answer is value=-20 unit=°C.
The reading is value=40 unit=°C
